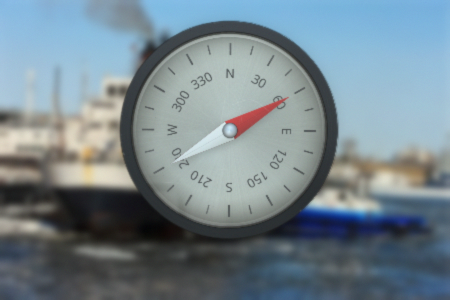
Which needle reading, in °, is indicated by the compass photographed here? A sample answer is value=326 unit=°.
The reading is value=60 unit=°
